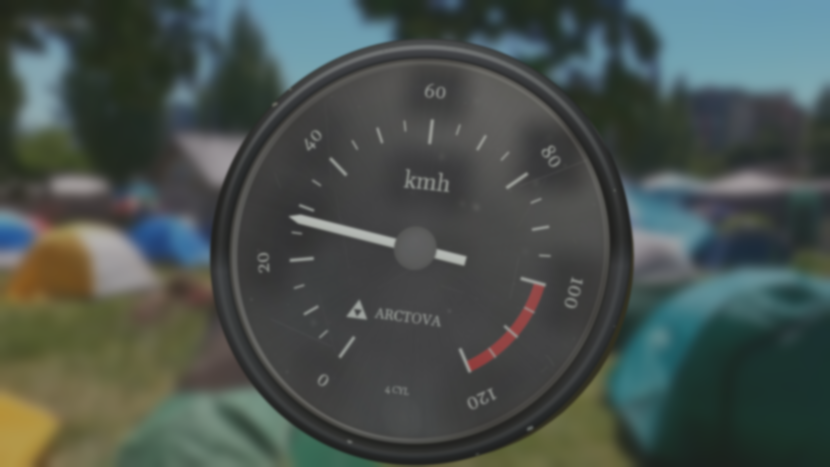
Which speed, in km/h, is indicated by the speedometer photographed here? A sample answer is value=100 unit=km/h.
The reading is value=27.5 unit=km/h
